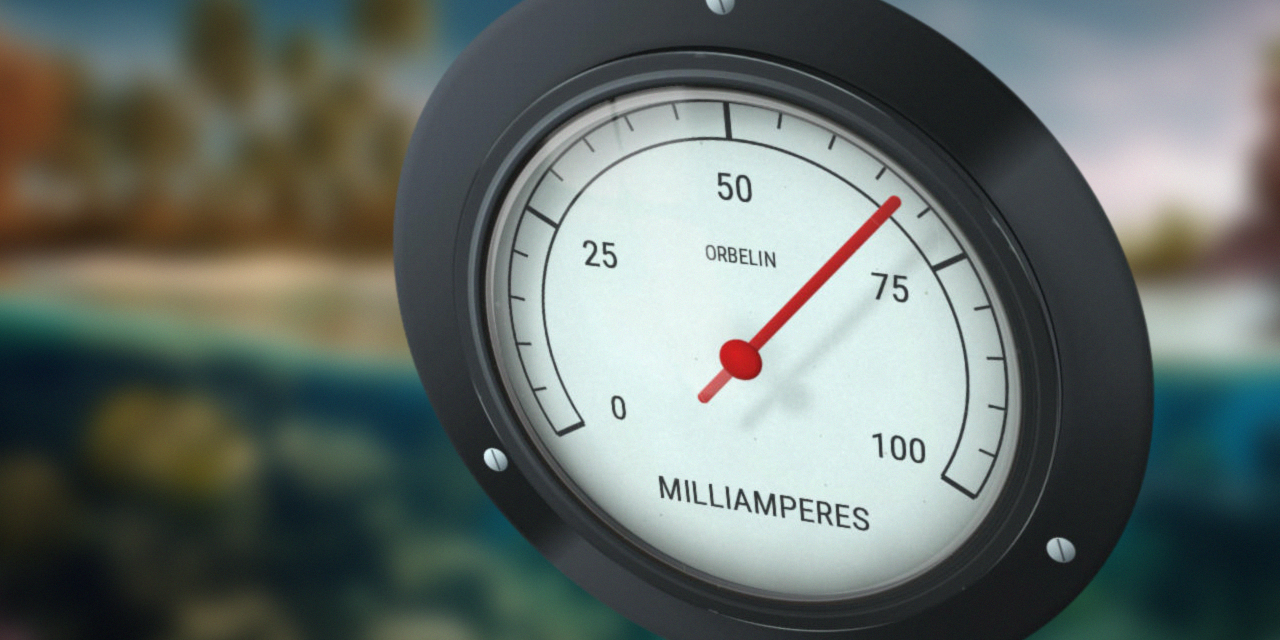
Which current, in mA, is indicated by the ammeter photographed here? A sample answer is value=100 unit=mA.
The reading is value=67.5 unit=mA
